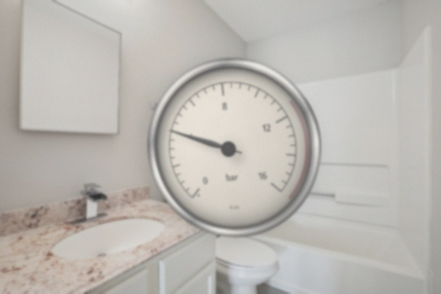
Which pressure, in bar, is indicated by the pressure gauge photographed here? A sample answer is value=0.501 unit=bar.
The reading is value=4 unit=bar
